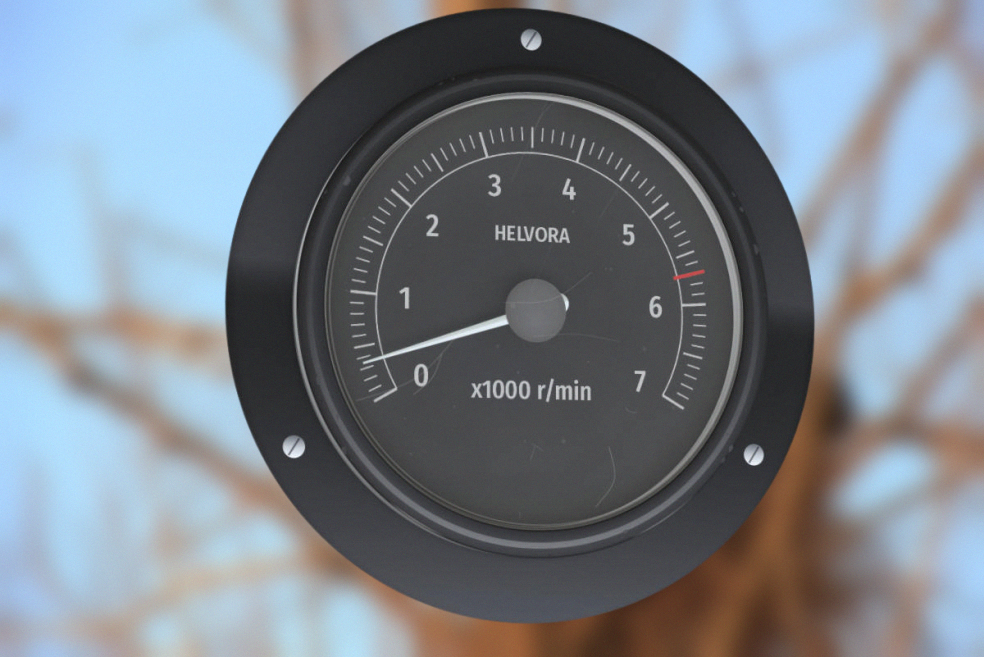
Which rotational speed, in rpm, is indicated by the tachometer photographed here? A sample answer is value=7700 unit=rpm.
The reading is value=350 unit=rpm
